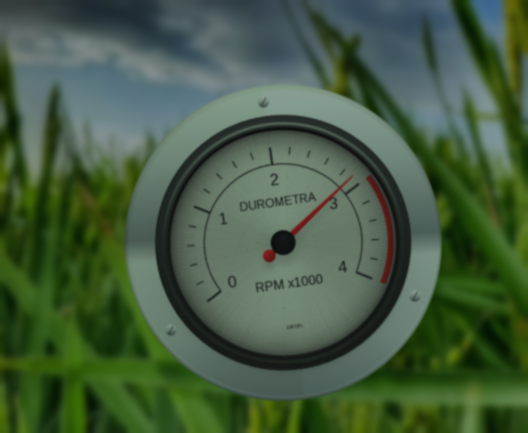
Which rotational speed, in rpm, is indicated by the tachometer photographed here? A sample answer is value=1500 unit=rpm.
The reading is value=2900 unit=rpm
